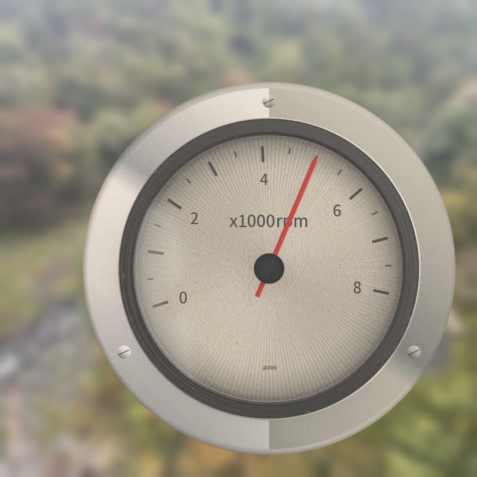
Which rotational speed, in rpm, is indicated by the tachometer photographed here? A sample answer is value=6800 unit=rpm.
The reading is value=5000 unit=rpm
